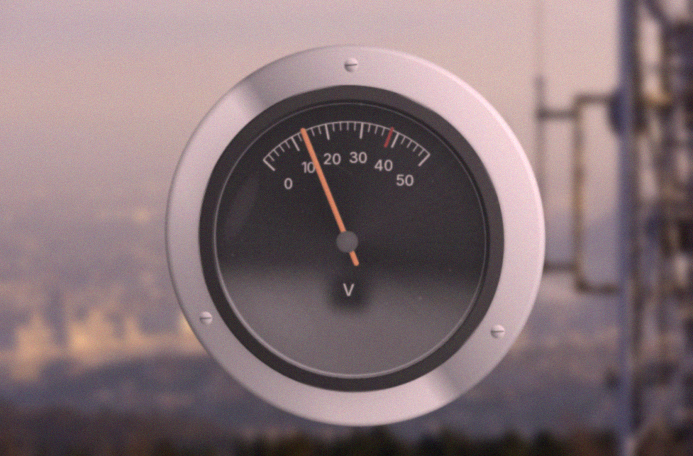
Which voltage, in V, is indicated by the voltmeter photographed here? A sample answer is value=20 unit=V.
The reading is value=14 unit=V
